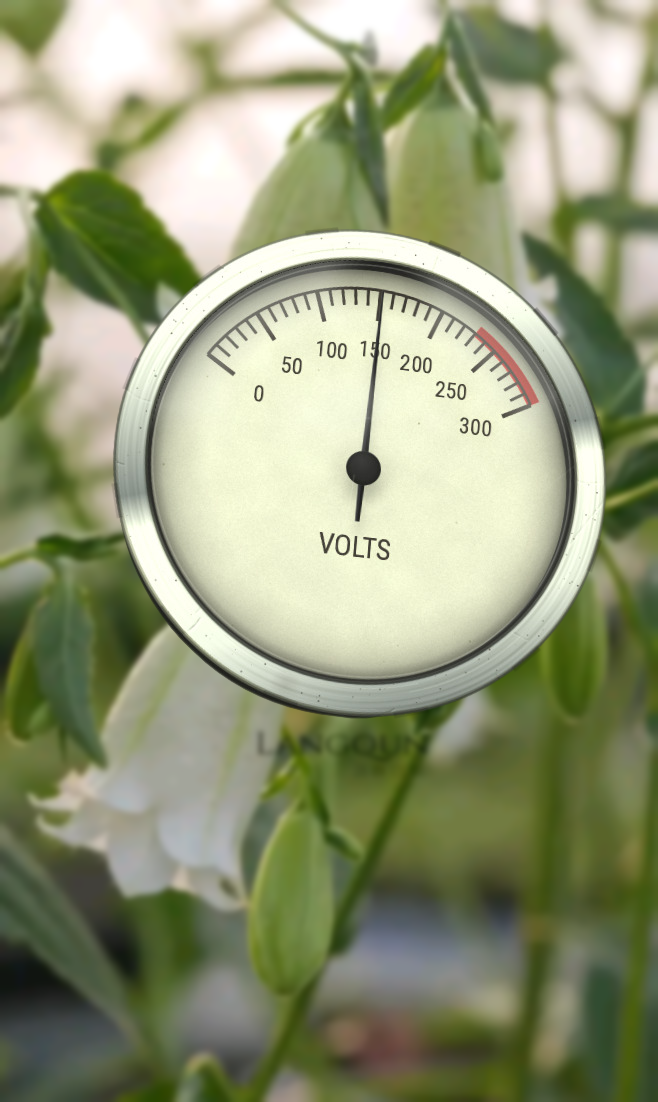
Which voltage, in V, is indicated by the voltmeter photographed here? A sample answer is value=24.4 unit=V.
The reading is value=150 unit=V
